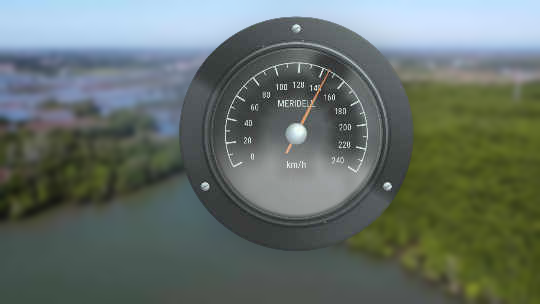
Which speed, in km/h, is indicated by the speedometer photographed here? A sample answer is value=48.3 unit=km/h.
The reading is value=145 unit=km/h
